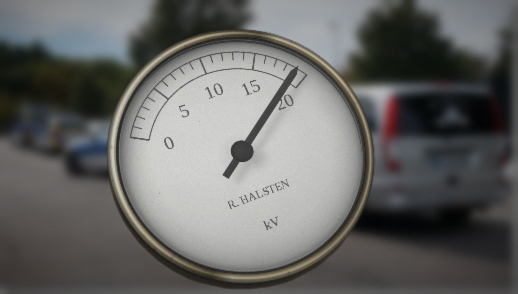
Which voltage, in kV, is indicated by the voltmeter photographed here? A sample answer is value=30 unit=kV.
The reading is value=19 unit=kV
